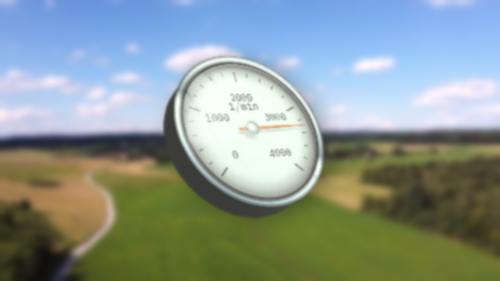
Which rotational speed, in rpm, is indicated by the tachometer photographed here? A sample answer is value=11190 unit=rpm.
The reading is value=3300 unit=rpm
